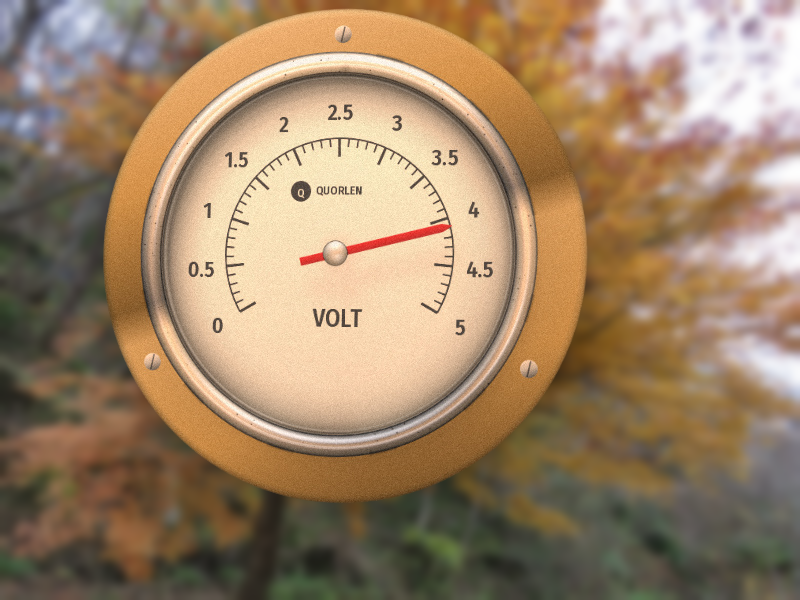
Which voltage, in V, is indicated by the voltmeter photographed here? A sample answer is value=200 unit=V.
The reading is value=4.1 unit=V
